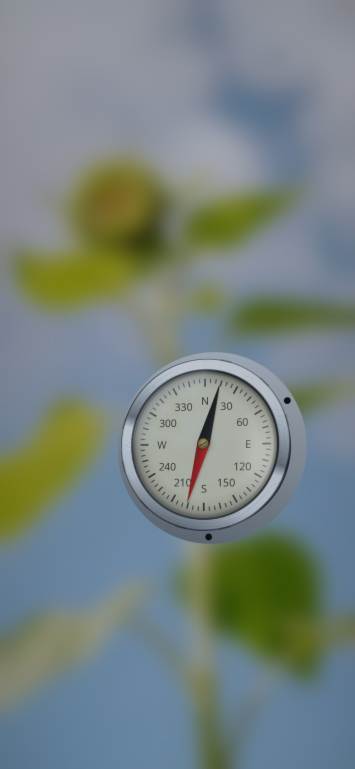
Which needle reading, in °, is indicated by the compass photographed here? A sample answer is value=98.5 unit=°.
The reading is value=195 unit=°
